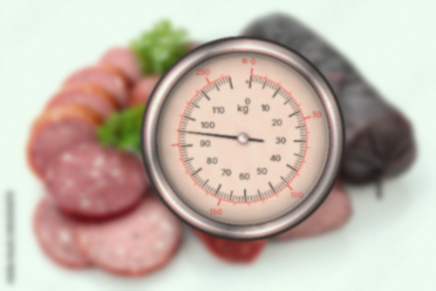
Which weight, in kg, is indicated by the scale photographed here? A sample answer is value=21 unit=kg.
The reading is value=95 unit=kg
